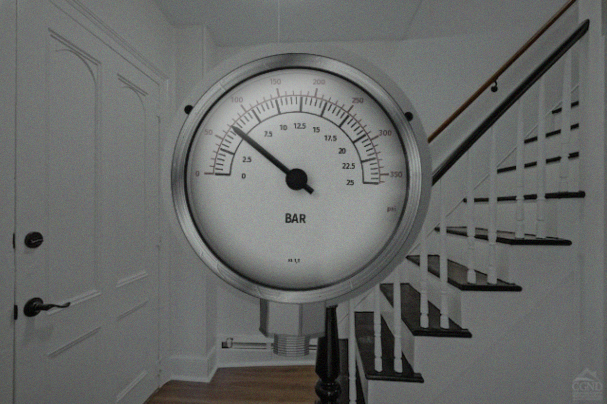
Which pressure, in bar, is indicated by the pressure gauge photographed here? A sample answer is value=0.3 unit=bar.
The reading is value=5 unit=bar
